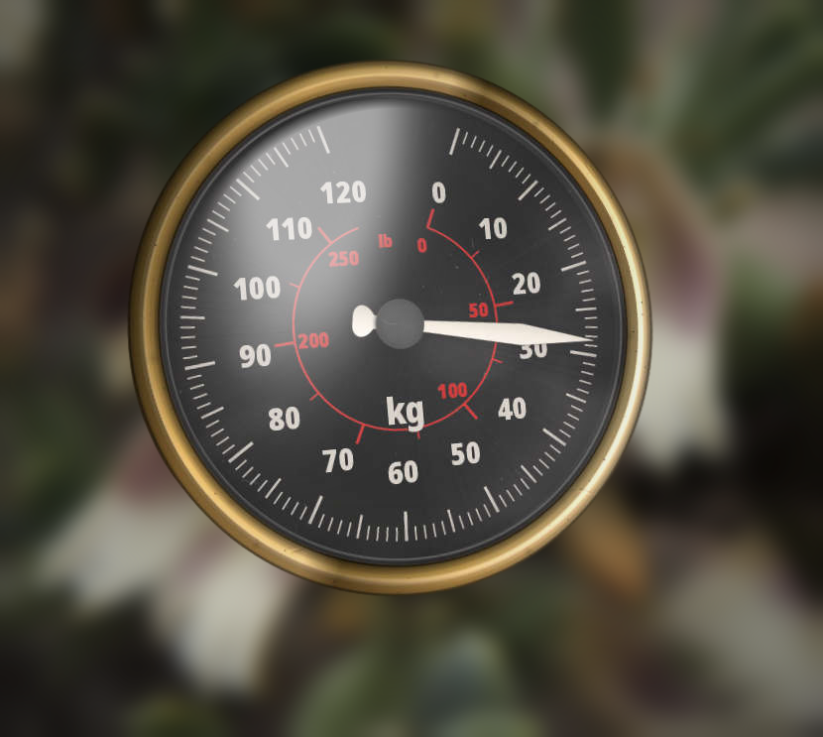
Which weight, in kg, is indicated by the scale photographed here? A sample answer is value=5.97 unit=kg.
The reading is value=28.5 unit=kg
